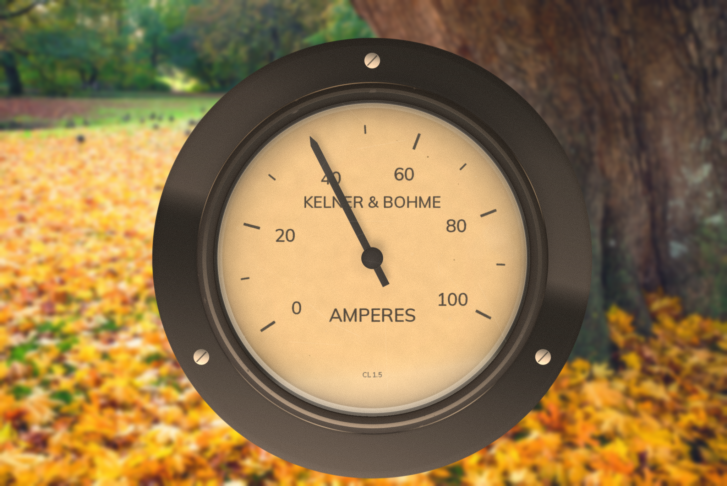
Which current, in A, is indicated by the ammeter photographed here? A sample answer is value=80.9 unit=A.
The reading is value=40 unit=A
